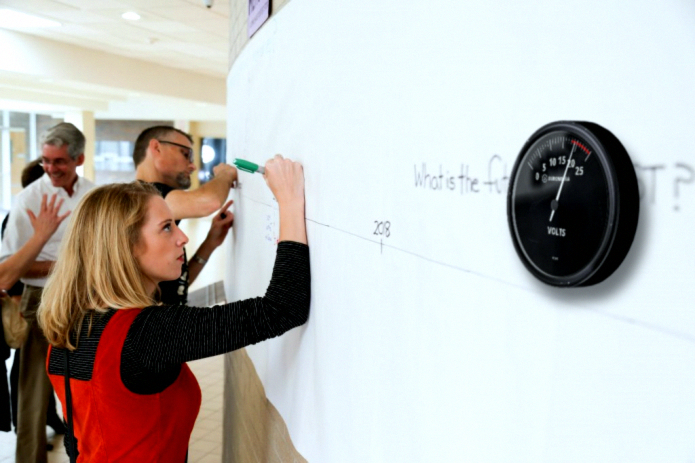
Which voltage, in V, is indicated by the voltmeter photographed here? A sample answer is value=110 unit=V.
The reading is value=20 unit=V
